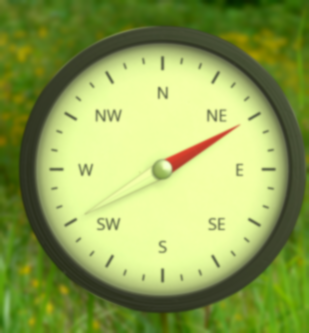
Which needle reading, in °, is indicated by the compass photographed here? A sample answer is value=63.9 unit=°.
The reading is value=60 unit=°
